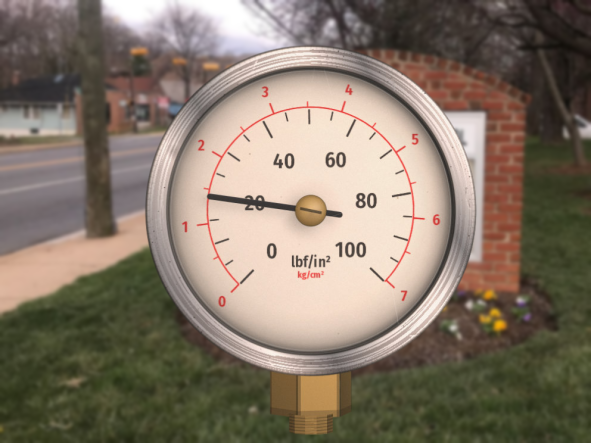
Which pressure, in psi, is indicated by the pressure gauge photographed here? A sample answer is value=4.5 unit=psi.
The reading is value=20 unit=psi
